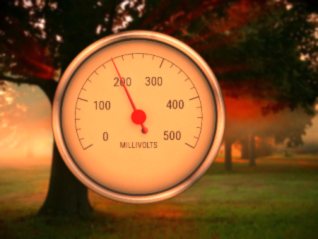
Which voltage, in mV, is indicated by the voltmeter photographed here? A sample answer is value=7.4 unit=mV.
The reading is value=200 unit=mV
